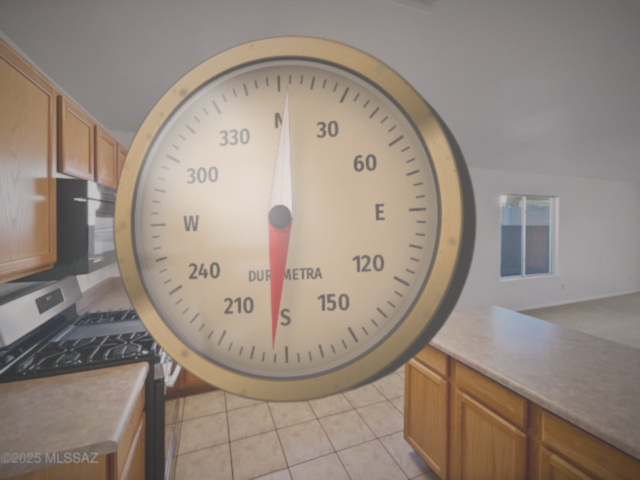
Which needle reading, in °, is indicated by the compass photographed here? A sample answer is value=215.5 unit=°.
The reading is value=185 unit=°
